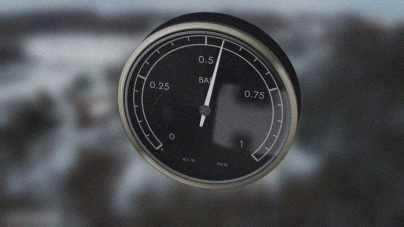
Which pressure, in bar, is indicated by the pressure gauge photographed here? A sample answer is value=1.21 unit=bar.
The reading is value=0.55 unit=bar
